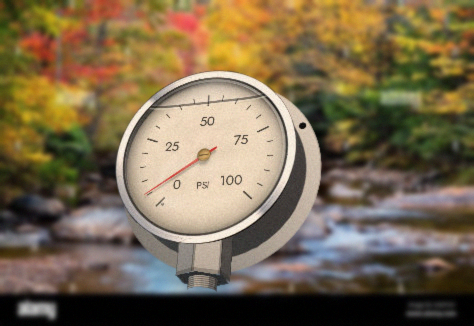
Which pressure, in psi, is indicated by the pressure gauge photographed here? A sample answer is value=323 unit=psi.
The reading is value=5 unit=psi
